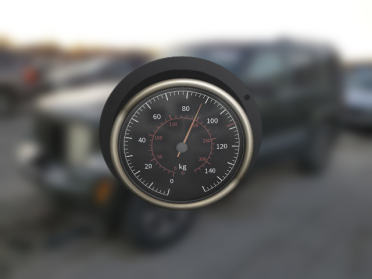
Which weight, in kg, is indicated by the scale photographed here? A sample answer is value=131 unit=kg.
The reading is value=88 unit=kg
